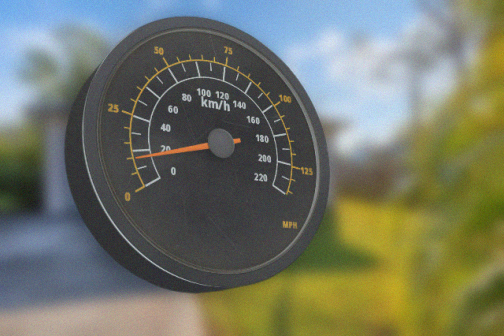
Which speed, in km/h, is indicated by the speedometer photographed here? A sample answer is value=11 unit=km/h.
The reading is value=15 unit=km/h
